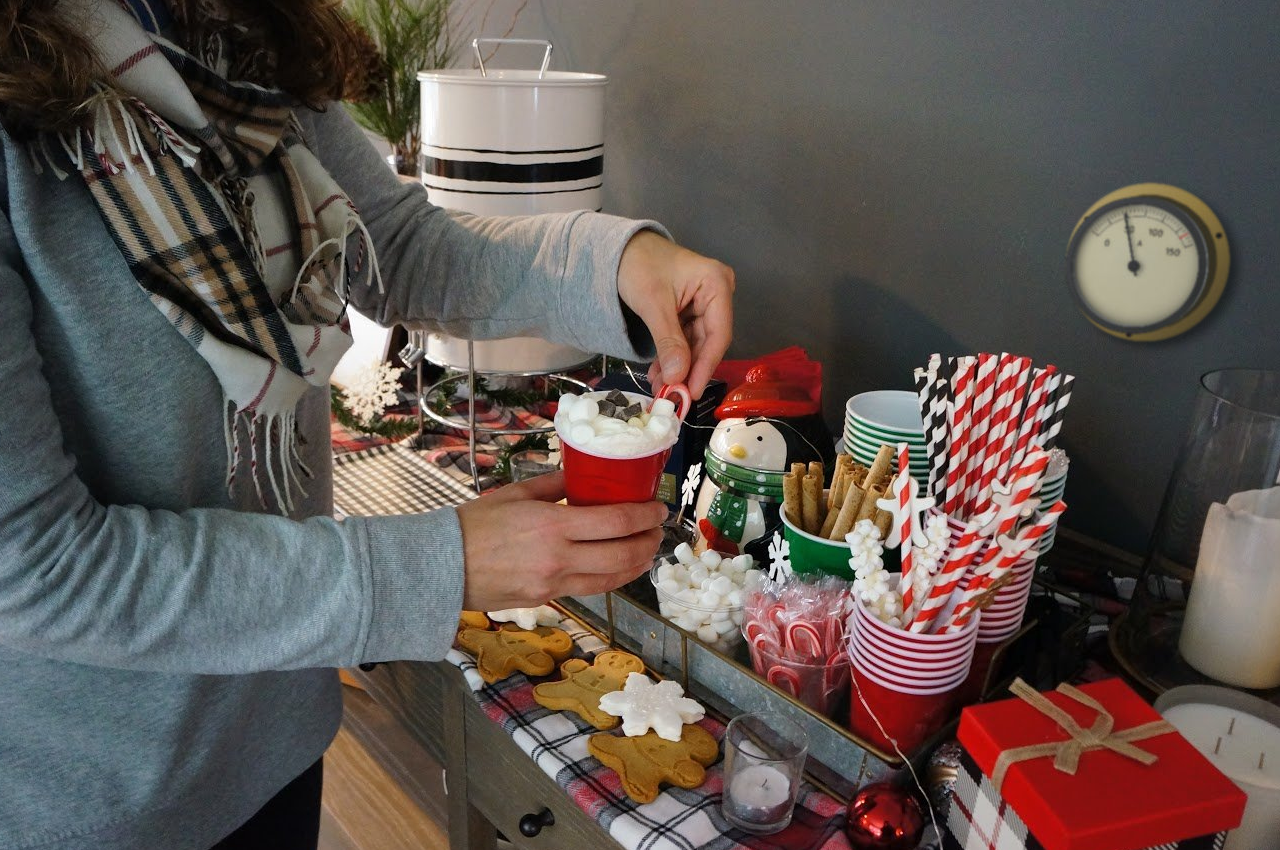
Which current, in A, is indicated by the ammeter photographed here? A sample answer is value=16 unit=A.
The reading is value=50 unit=A
